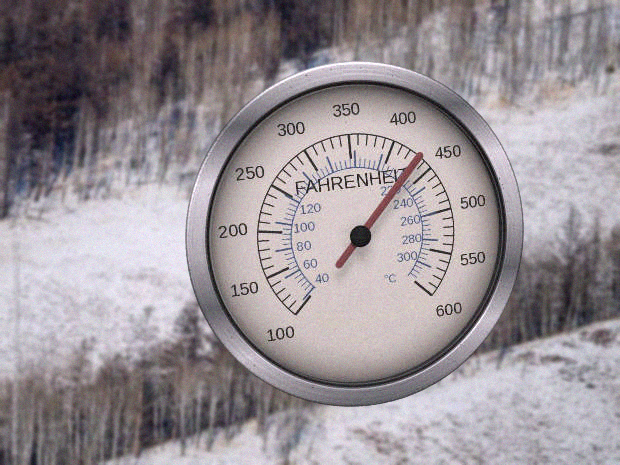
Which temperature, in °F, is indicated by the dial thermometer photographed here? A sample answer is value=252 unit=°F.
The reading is value=430 unit=°F
